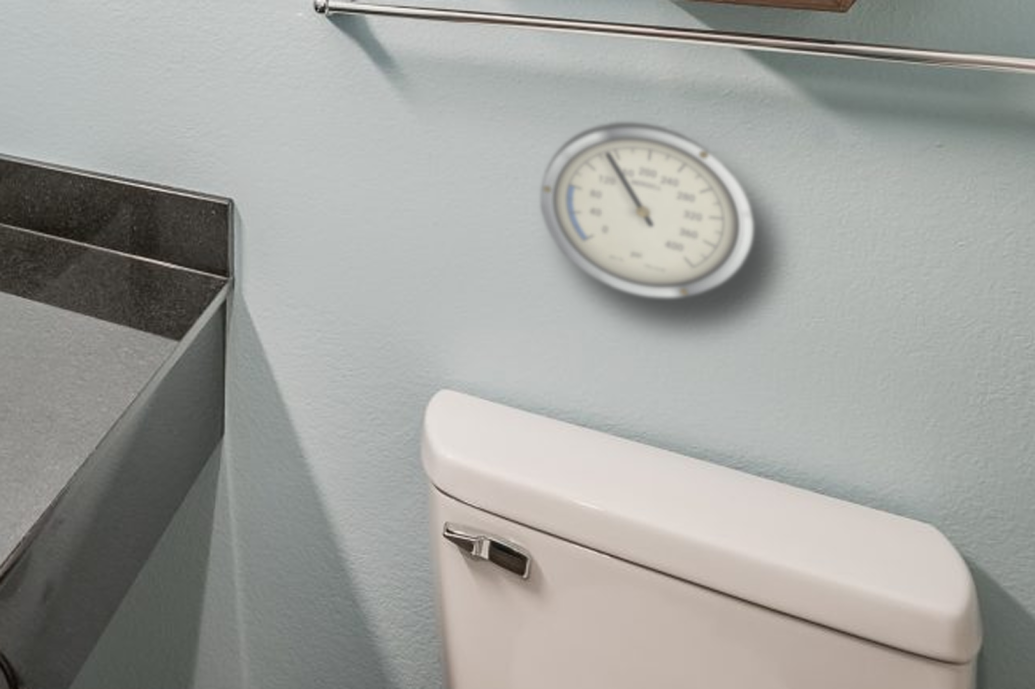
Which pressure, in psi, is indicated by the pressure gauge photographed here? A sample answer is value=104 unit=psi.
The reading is value=150 unit=psi
